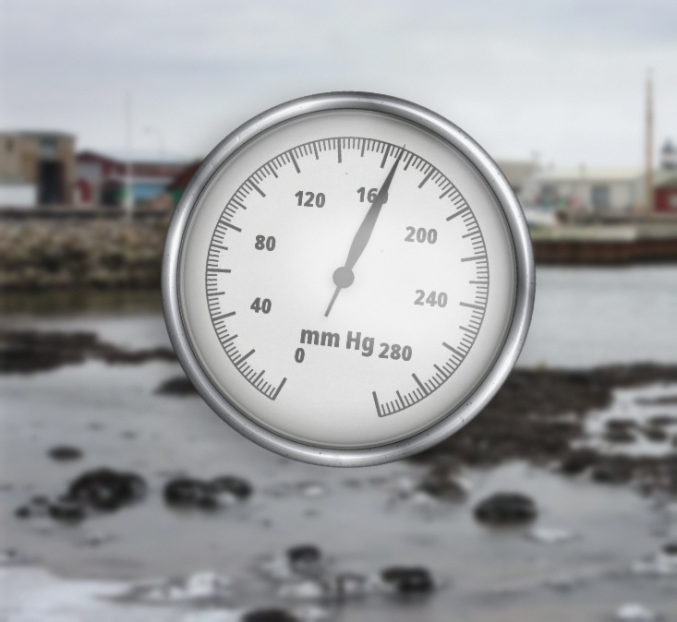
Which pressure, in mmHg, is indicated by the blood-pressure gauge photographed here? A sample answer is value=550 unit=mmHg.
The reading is value=166 unit=mmHg
